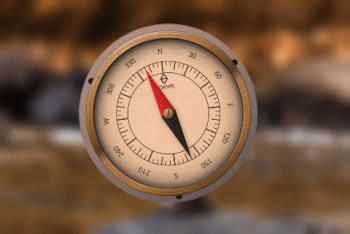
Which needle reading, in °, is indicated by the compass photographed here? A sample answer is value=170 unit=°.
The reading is value=340 unit=°
